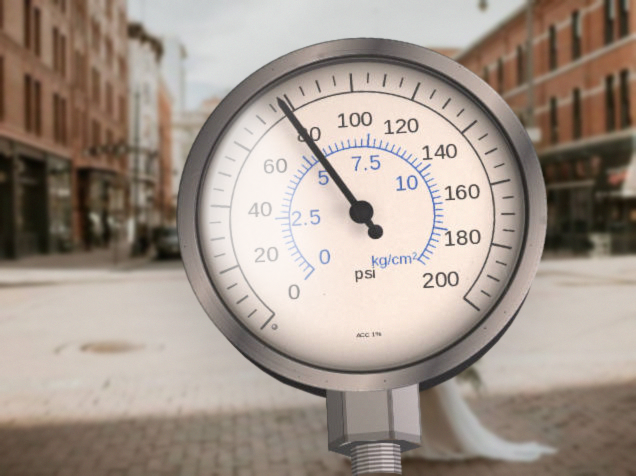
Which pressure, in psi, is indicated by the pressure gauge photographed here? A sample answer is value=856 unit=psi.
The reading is value=77.5 unit=psi
